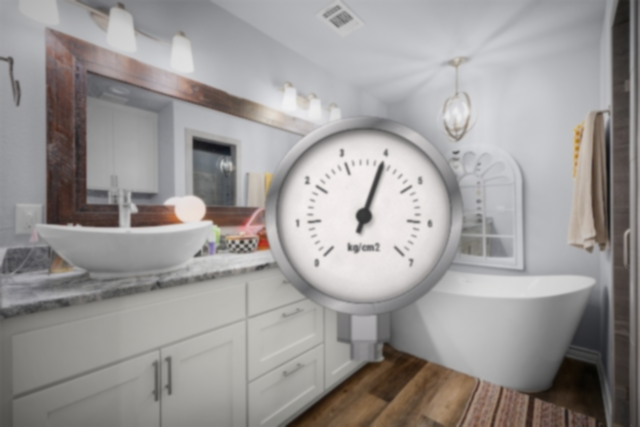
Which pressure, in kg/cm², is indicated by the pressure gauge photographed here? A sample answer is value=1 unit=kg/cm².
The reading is value=4 unit=kg/cm²
